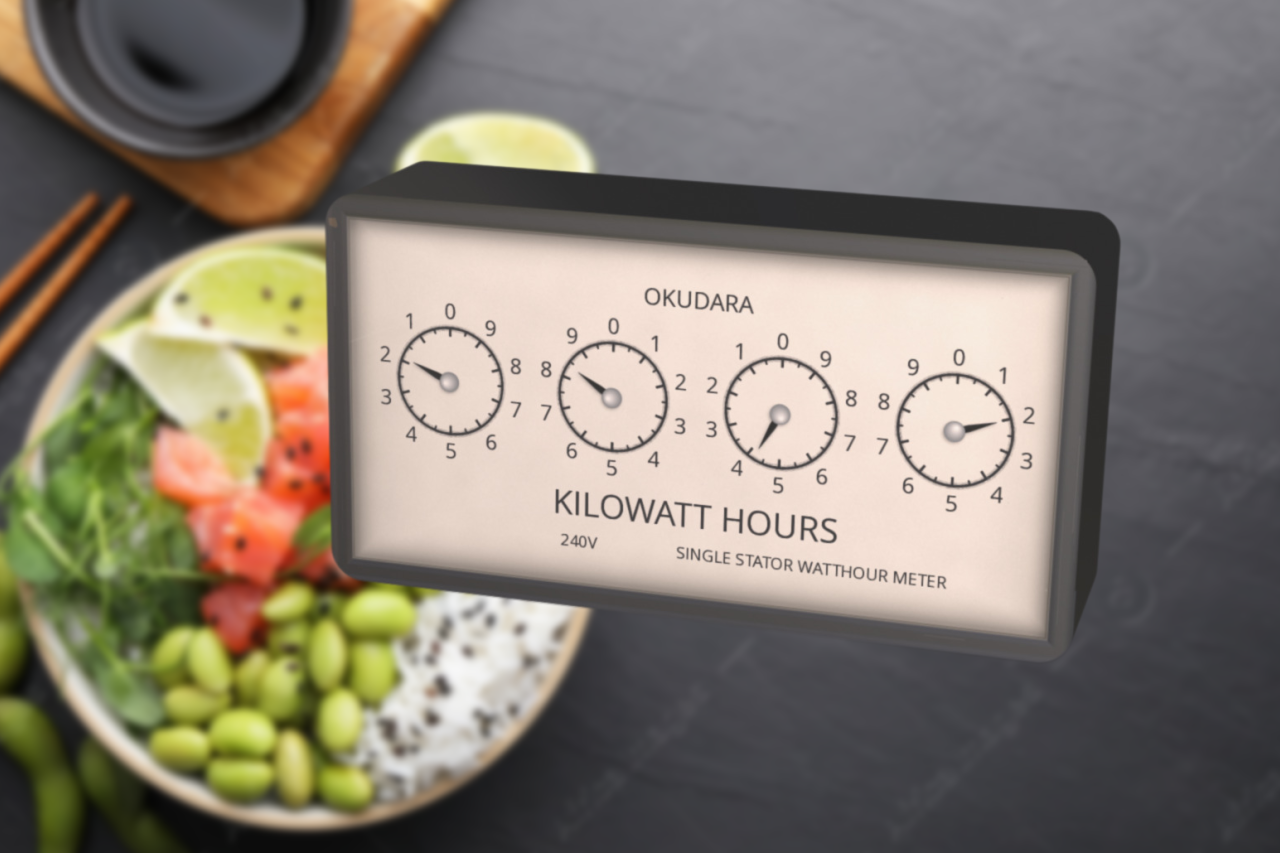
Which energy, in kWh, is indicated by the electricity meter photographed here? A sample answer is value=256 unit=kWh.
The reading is value=1842 unit=kWh
